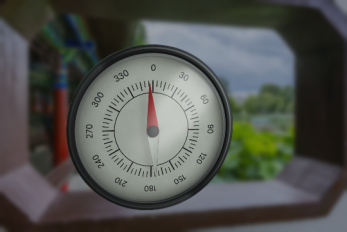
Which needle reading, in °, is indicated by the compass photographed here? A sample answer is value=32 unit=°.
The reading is value=355 unit=°
